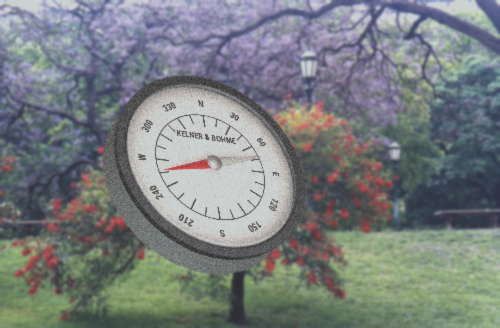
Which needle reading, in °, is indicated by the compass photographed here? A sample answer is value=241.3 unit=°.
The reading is value=255 unit=°
